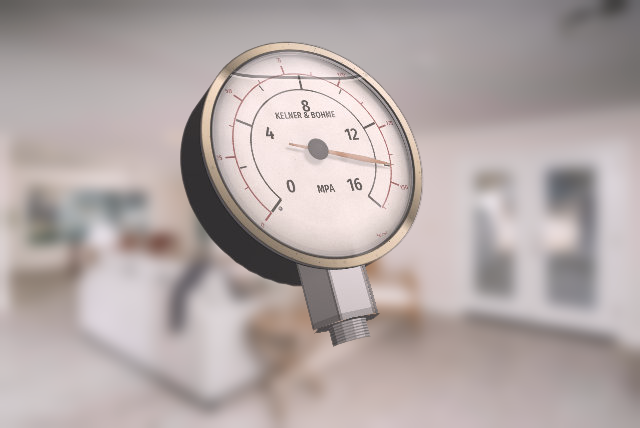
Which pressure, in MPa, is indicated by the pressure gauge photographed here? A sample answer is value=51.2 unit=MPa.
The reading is value=14 unit=MPa
